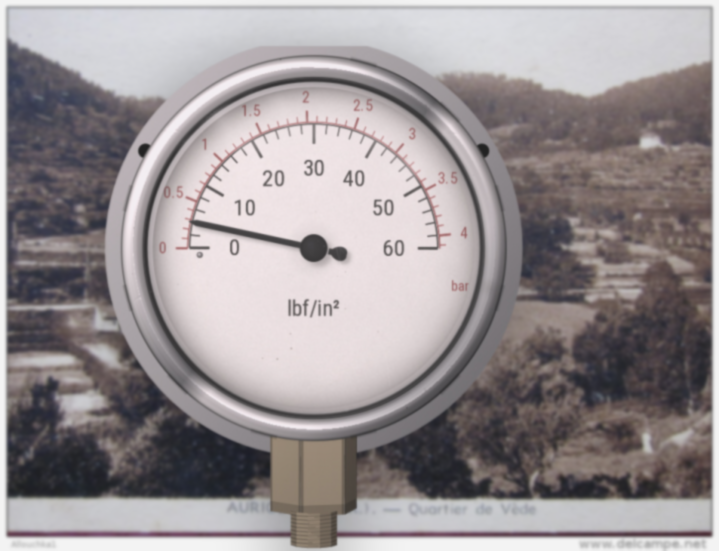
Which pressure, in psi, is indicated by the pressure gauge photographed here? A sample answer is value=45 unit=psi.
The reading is value=4 unit=psi
